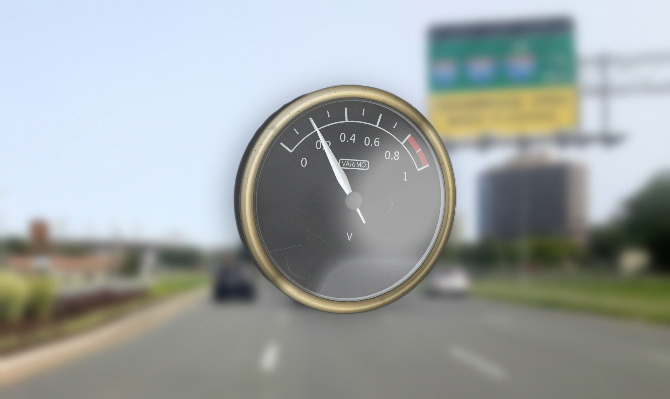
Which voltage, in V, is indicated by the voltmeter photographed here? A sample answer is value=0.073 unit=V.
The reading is value=0.2 unit=V
